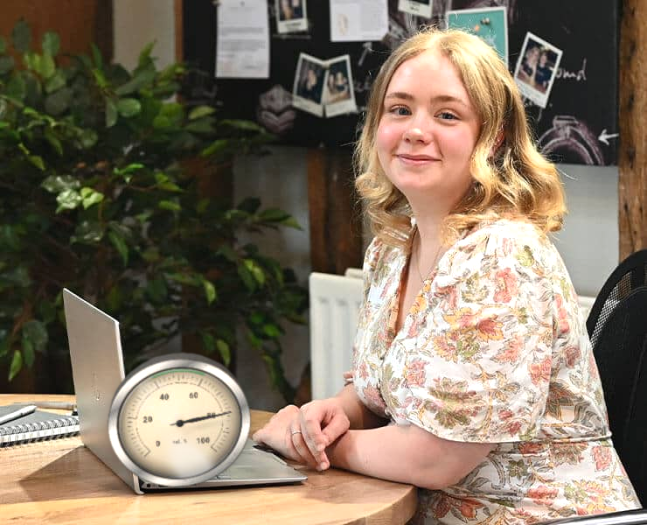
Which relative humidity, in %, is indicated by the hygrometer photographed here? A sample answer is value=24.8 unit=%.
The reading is value=80 unit=%
